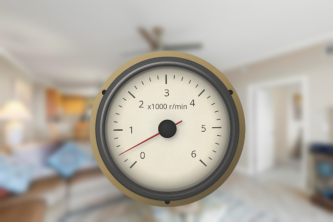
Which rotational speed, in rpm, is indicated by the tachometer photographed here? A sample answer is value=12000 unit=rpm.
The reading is value=400 unit=rpm
